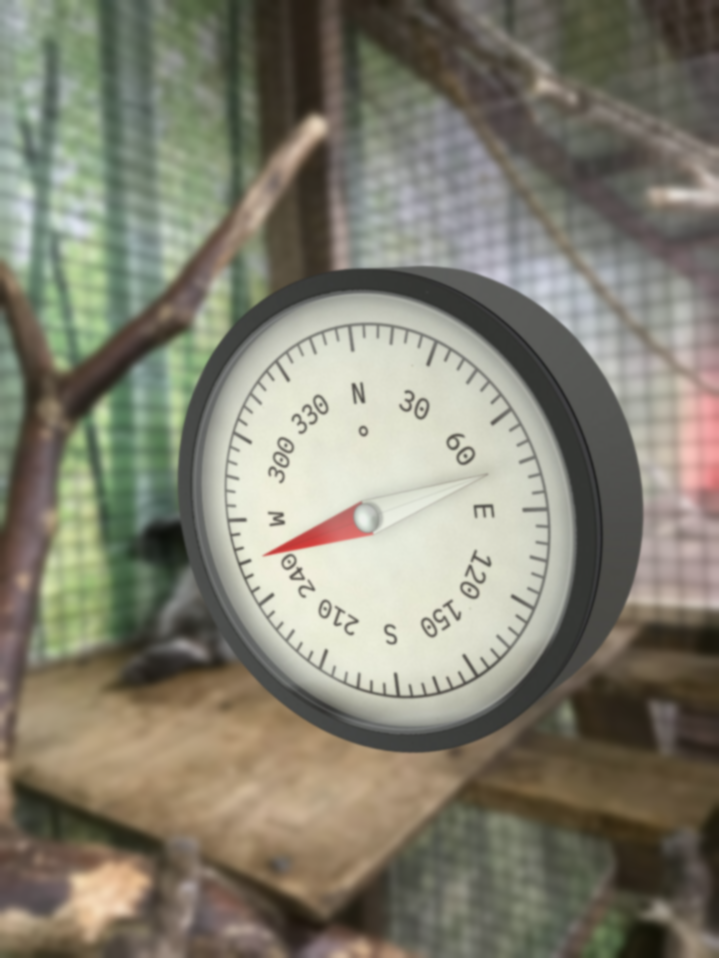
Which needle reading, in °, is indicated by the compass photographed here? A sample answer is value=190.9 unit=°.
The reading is value=255 unit=°
